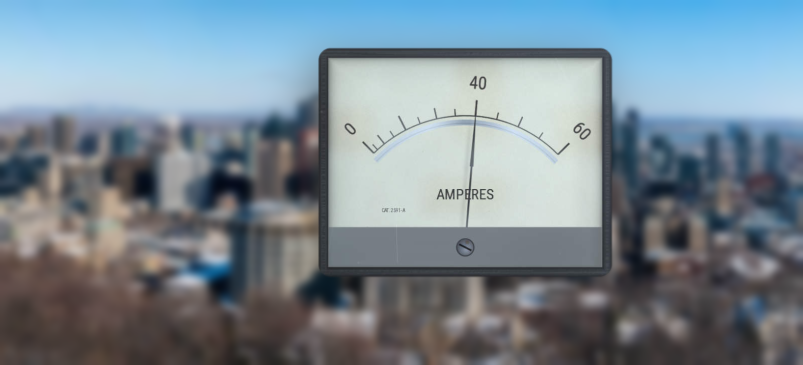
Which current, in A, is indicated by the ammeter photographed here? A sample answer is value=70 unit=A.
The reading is value=40 unit=A
